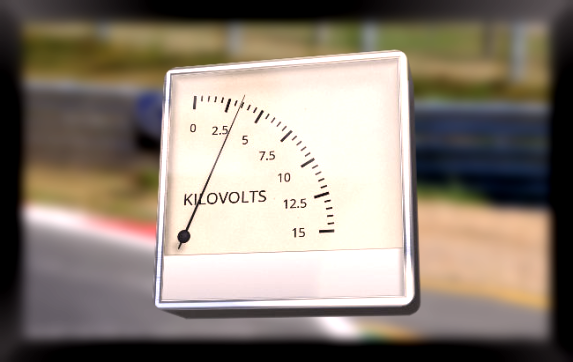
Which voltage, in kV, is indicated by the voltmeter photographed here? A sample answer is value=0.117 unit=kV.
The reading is value=3.5 unit=kV
